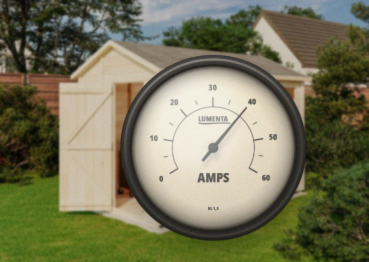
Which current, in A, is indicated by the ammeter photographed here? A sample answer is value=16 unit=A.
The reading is value=40 unit=A
